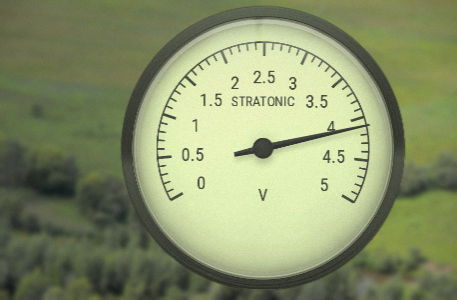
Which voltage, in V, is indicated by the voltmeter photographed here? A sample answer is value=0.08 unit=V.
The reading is value=4.1 unit=V
